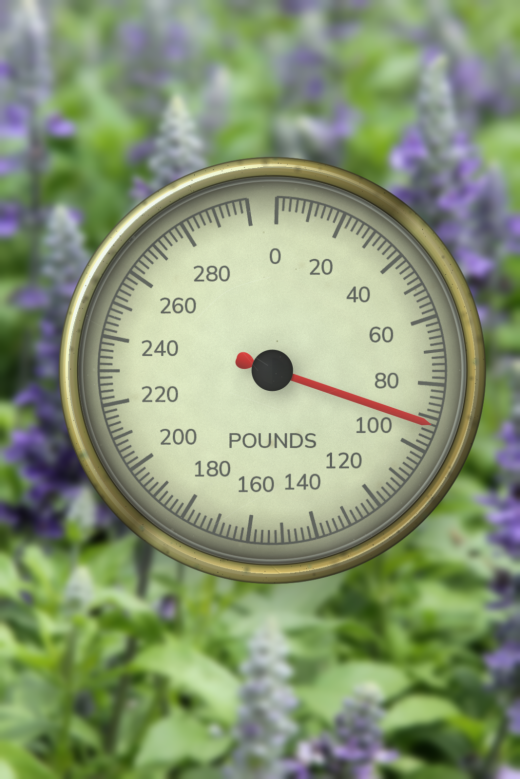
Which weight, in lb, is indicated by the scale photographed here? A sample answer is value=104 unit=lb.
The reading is value=92 unit=lb
